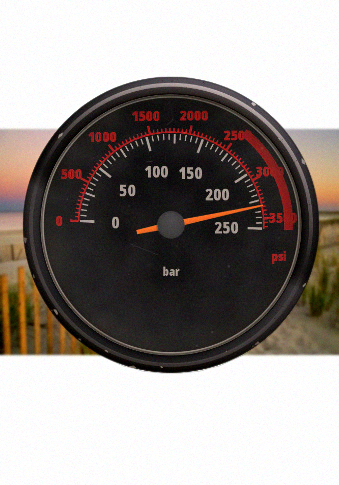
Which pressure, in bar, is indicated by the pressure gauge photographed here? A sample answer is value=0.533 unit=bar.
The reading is value=230 unit=bar
